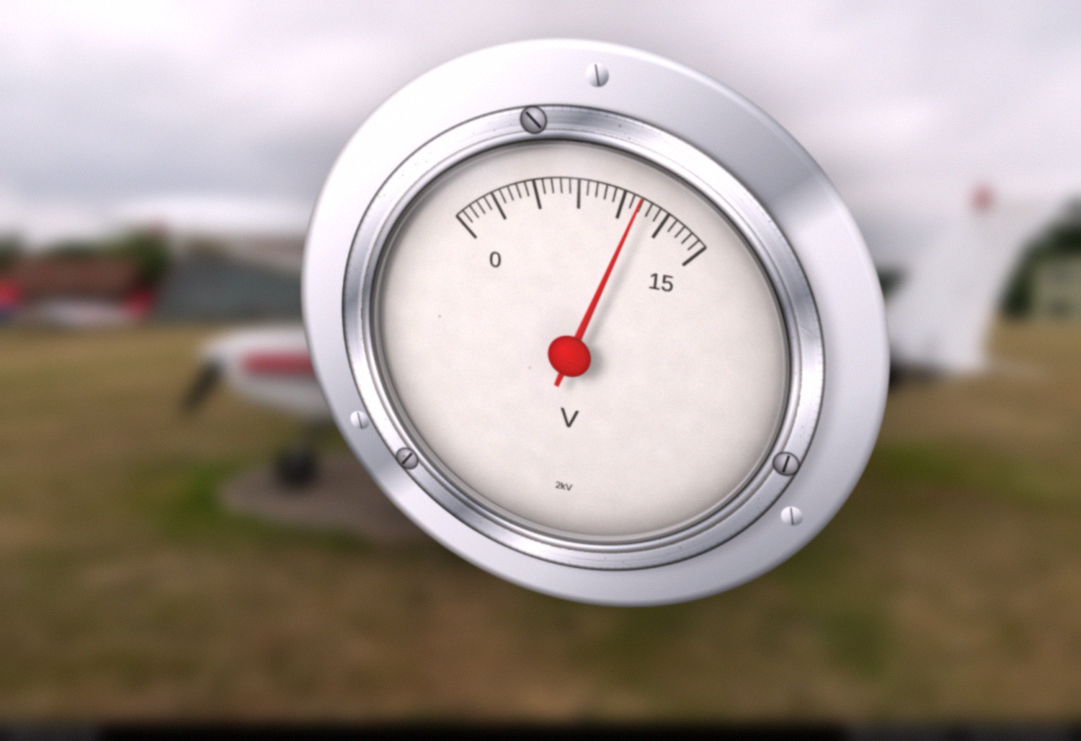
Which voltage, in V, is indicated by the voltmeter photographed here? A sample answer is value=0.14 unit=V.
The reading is value=11 unit=V
